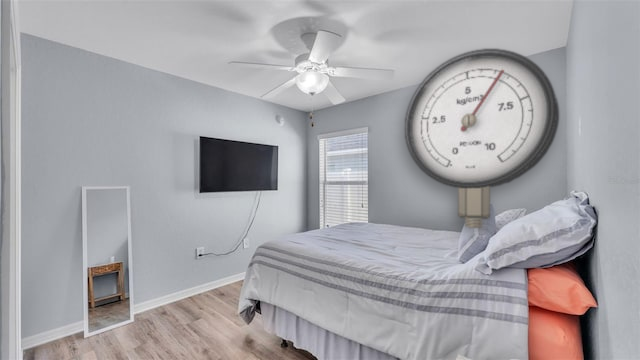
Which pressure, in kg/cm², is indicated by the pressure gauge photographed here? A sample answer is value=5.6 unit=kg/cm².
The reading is value=6.25 unit=kg/cm²
